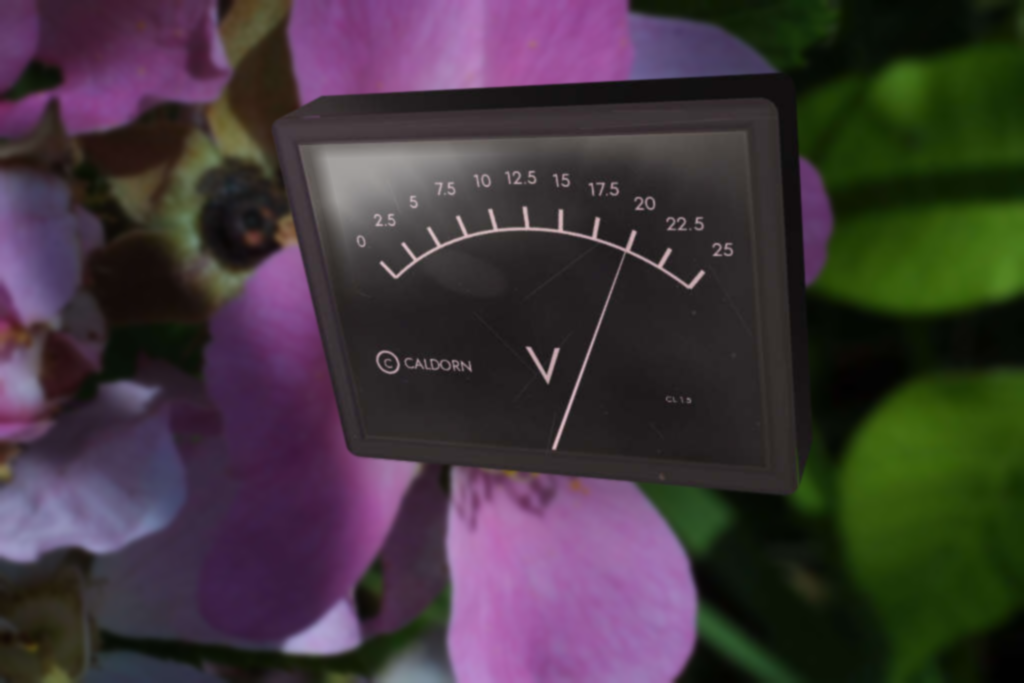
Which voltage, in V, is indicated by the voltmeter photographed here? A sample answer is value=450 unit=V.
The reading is value=20 unit=V
